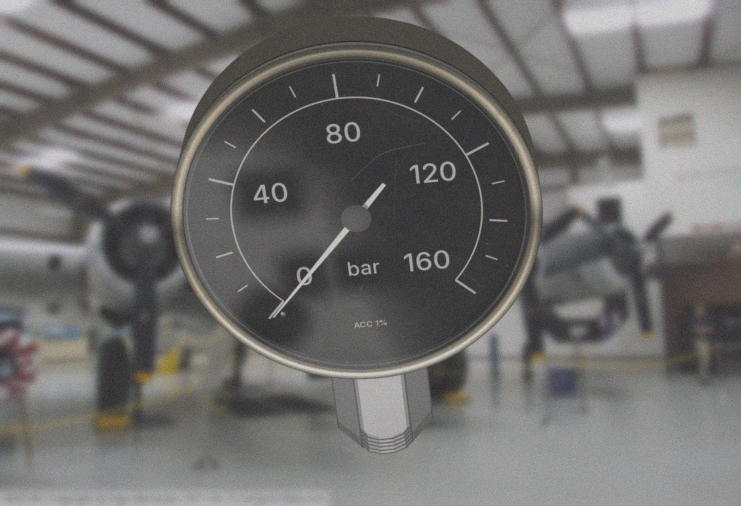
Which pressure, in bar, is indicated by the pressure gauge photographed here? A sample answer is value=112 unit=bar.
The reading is value=0 unit=bar
